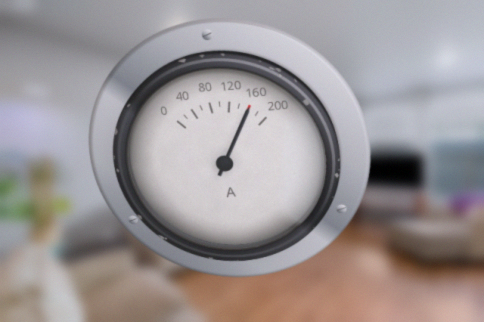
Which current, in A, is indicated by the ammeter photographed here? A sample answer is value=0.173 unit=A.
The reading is value=160 unit=A
